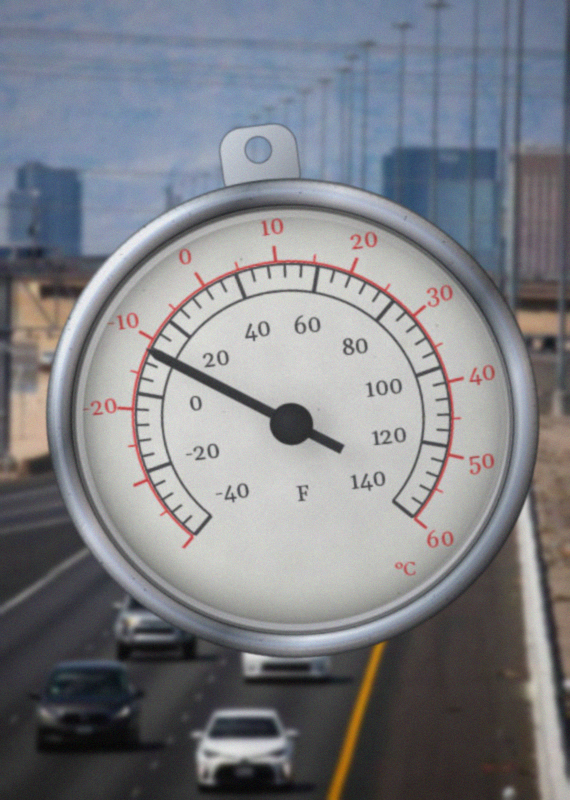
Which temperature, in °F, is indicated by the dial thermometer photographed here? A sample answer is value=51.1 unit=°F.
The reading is value=12 unit=°F
